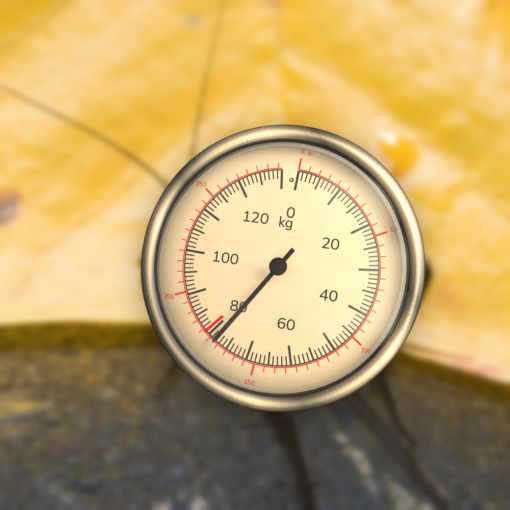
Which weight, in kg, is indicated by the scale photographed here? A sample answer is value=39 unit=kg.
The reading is value=78 unit=kg
